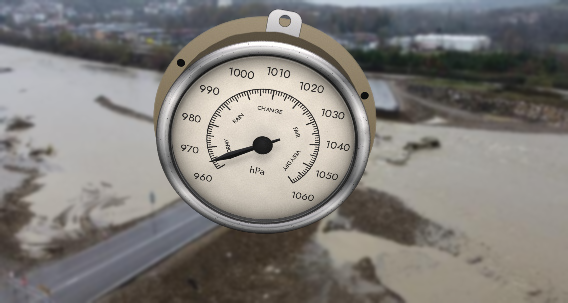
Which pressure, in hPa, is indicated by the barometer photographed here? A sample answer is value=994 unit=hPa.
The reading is value=965 unit=hPa
